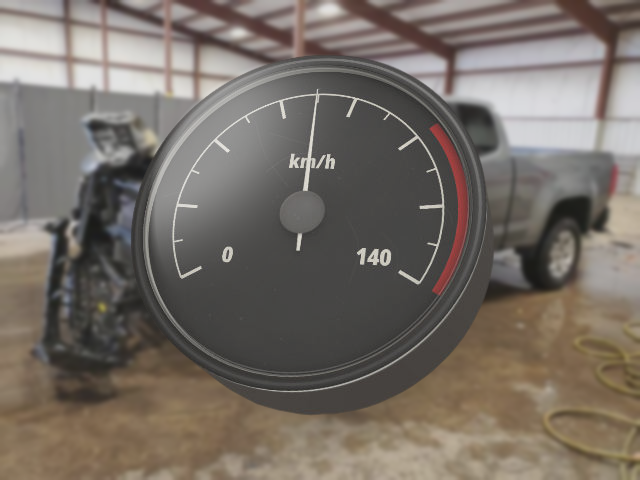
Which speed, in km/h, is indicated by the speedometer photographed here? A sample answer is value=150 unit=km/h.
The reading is value=70 unit=km/h
